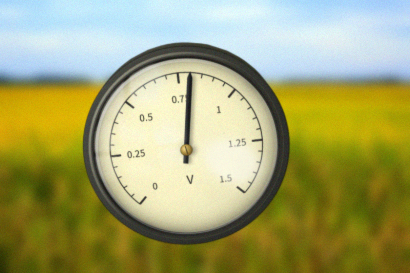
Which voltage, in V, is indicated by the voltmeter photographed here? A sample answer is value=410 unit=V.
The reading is value=0.8 unit=V
